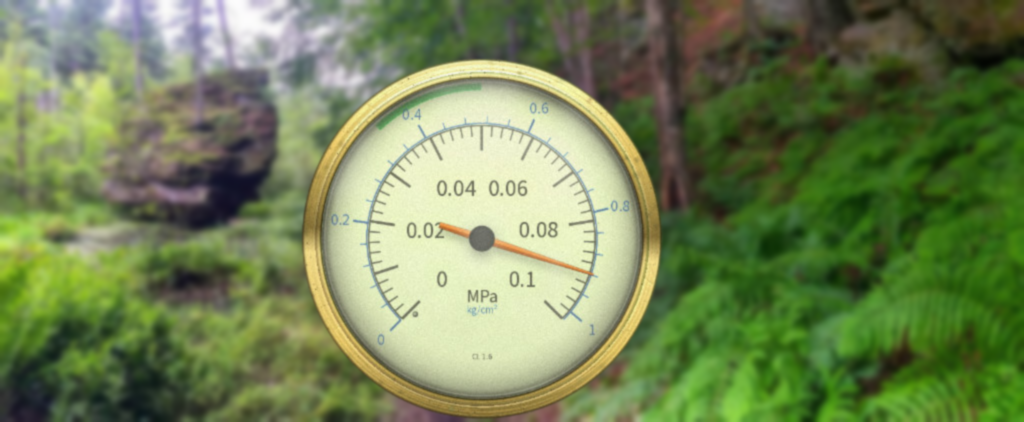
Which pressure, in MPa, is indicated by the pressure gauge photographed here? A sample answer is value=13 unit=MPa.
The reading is value=0.09 unit=MPa
